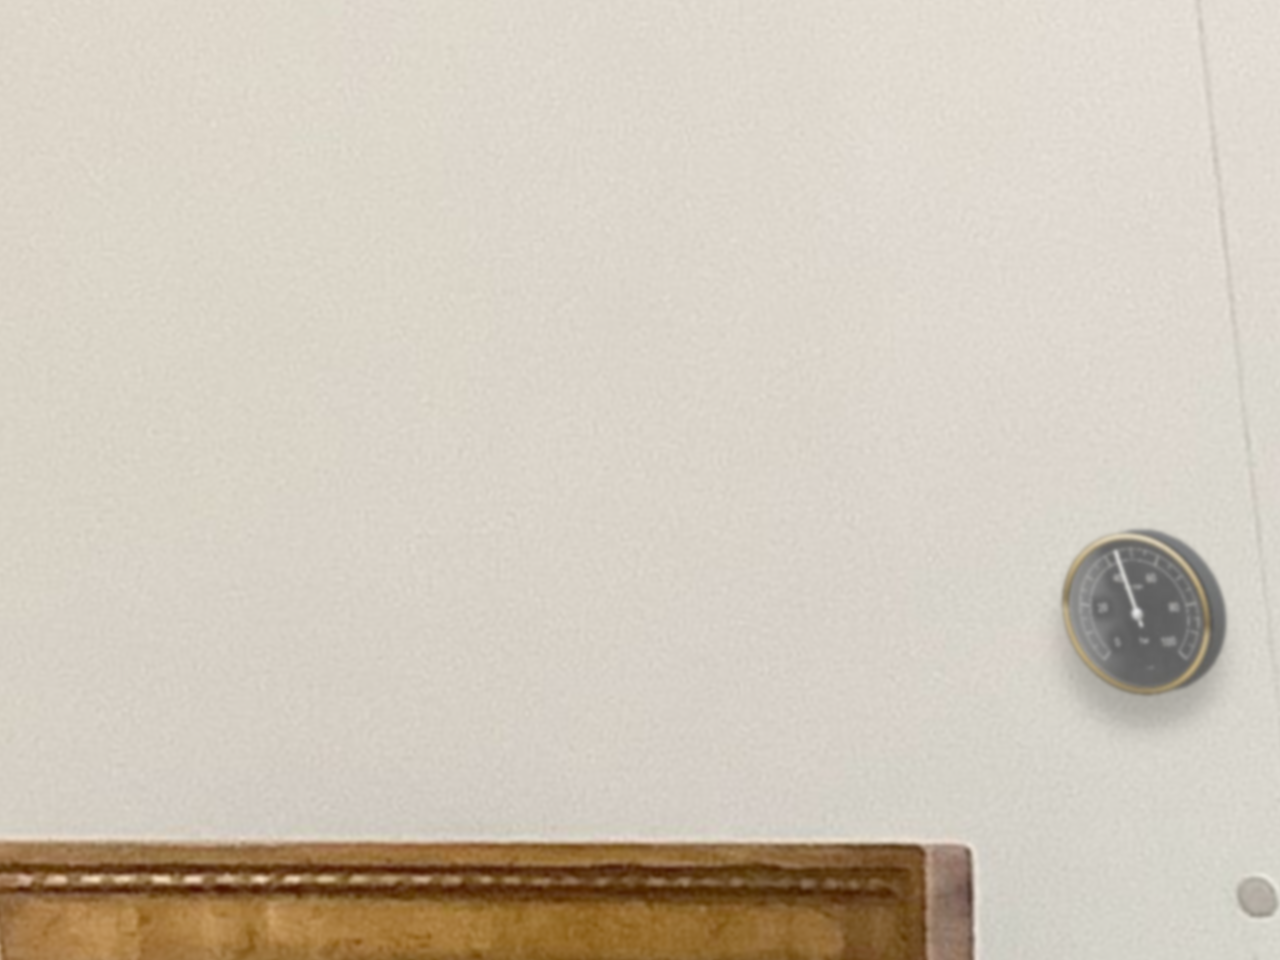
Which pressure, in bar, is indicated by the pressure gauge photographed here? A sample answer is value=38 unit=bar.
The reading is value=45 unit=bar
